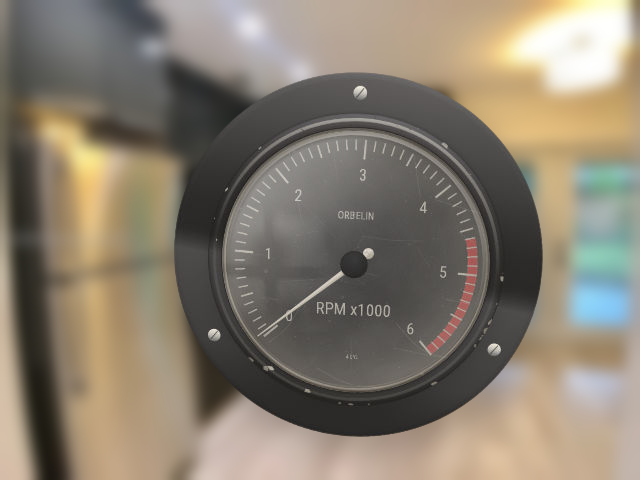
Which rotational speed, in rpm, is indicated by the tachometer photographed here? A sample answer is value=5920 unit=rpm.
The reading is value=50 unit=rpm
